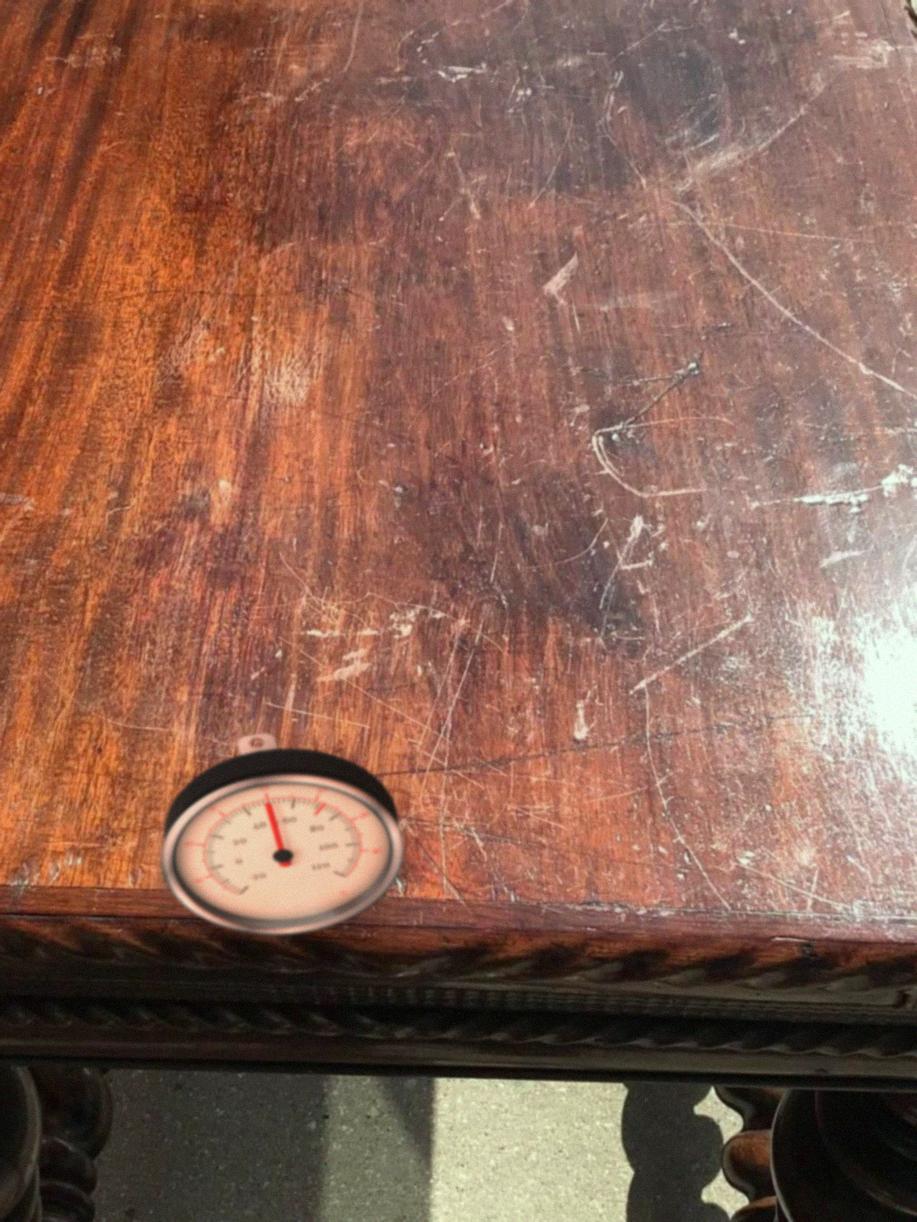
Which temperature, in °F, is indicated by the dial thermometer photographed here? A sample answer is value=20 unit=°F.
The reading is value=50 unit=°F
